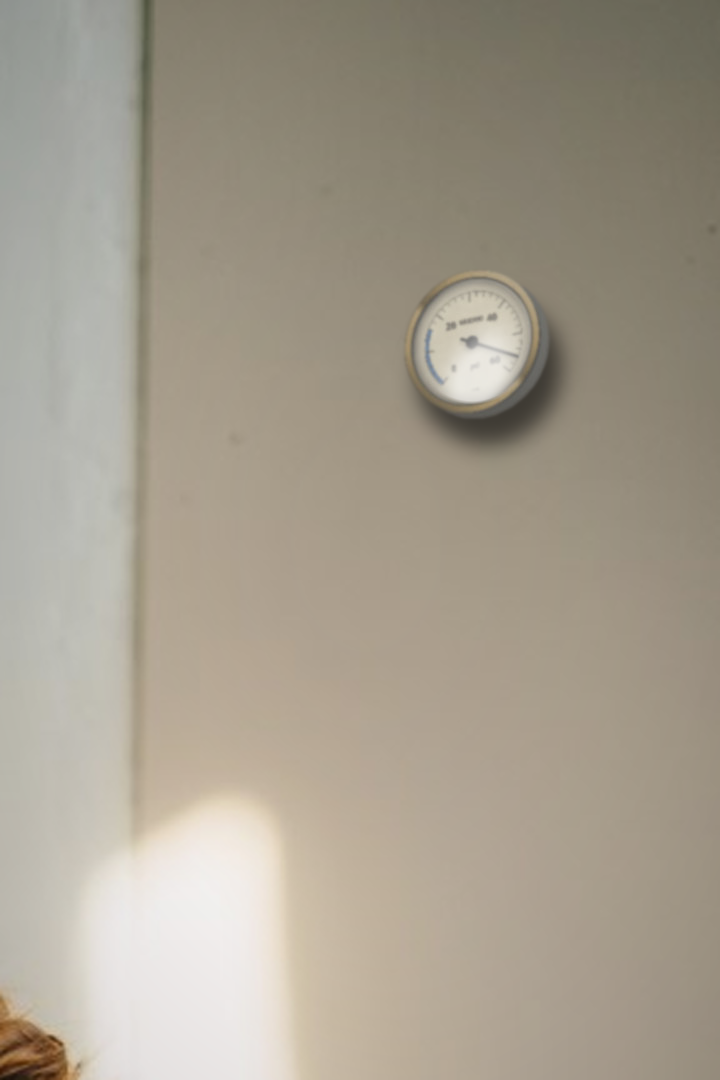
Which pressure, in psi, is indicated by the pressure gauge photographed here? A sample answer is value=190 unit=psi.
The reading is value=56 unit=psi
